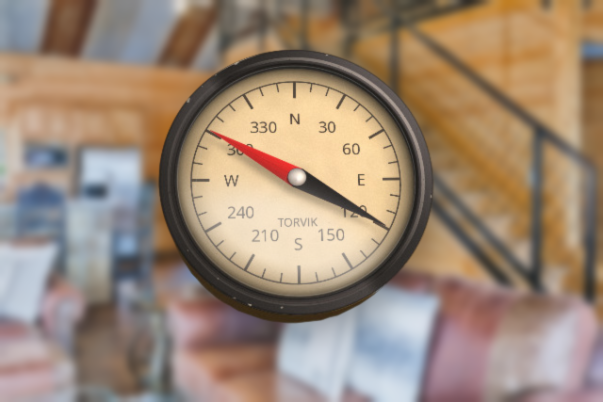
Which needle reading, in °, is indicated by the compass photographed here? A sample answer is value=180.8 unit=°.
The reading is value=300 unit=°
